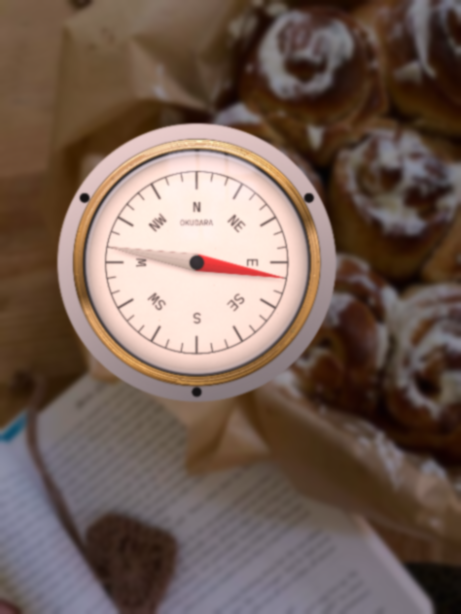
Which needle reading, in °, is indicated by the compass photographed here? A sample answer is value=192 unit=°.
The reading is value=100 unit=°
